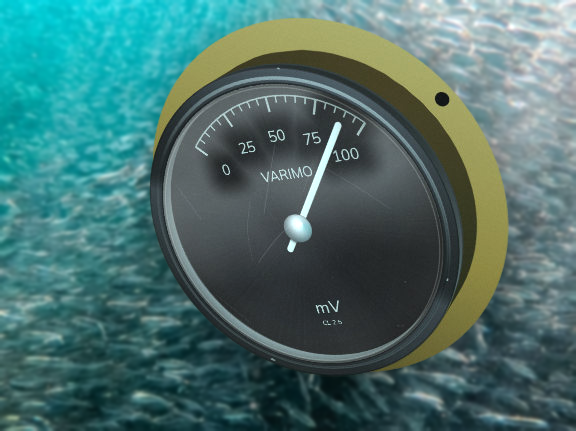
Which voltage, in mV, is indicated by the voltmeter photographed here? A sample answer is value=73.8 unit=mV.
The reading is value=90 unit=mV
